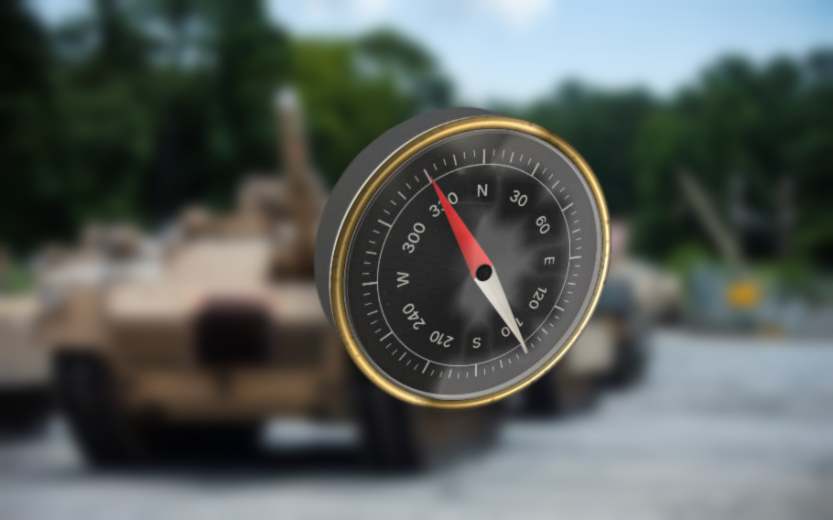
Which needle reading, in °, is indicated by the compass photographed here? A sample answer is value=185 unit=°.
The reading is value=330 unit=°
